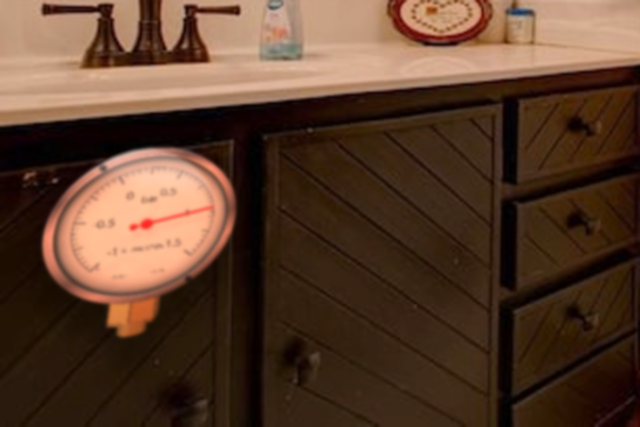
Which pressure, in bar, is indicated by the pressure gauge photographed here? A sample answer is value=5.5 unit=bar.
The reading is value=1 unit=bar
